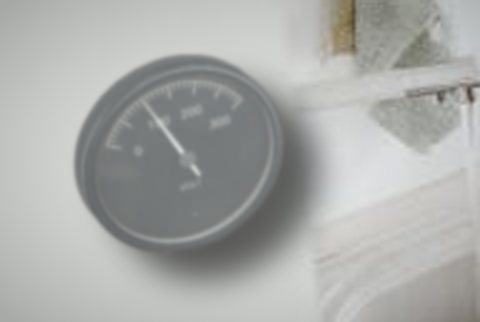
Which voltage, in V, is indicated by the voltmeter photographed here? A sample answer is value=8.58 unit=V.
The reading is value=100 unit=V
